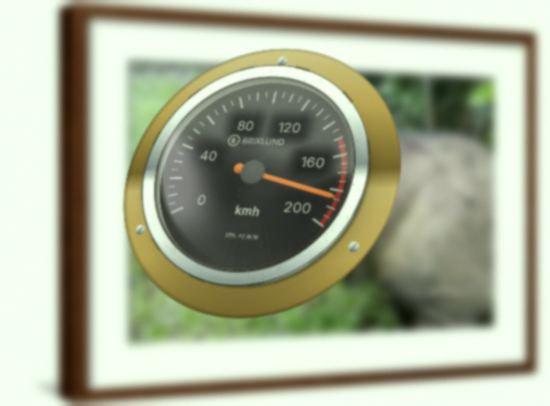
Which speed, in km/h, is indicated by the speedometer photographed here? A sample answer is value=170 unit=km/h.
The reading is value=185 unit=km/h
